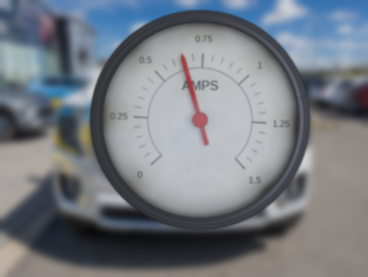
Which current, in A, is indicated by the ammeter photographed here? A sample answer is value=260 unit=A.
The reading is value=0.65 unit=A
